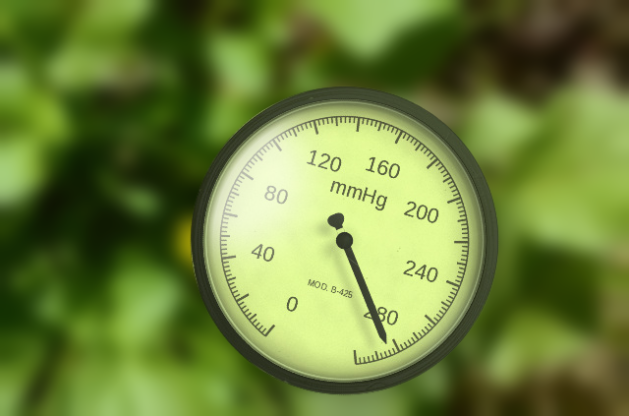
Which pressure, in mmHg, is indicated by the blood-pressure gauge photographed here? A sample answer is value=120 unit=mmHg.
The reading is value=284 unit=mmHg
